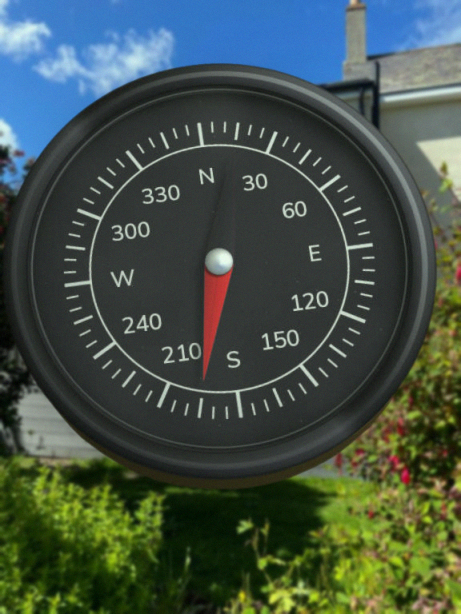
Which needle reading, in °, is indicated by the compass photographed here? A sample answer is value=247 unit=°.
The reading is value=195 unit=°
